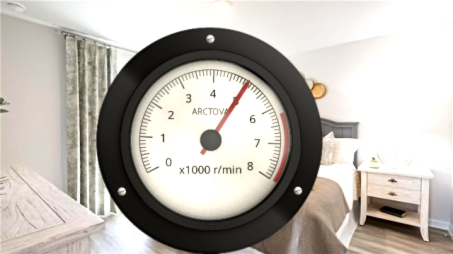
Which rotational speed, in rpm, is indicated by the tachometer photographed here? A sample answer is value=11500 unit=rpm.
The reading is value=5000 unit=rpm
